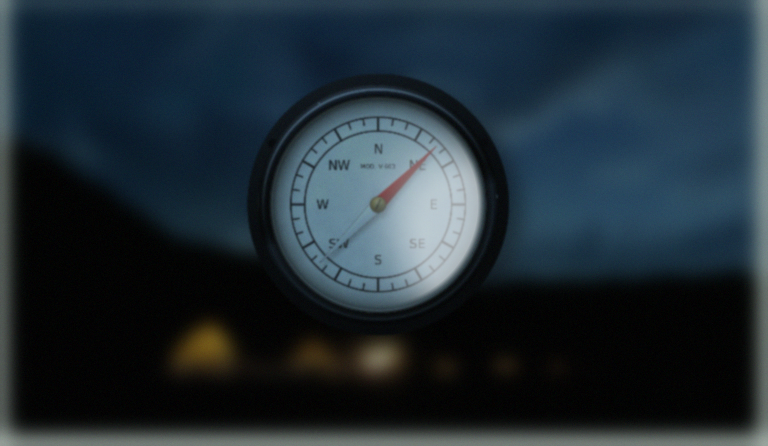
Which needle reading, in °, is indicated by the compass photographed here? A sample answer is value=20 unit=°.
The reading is value=45 unit=°
